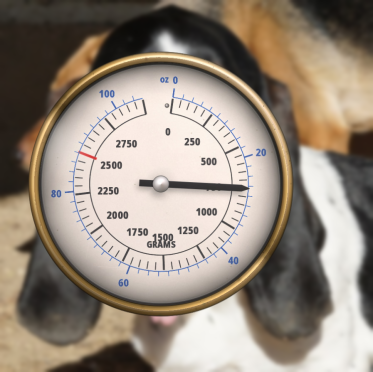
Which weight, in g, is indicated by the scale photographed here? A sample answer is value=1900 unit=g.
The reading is value=750 unit=g
